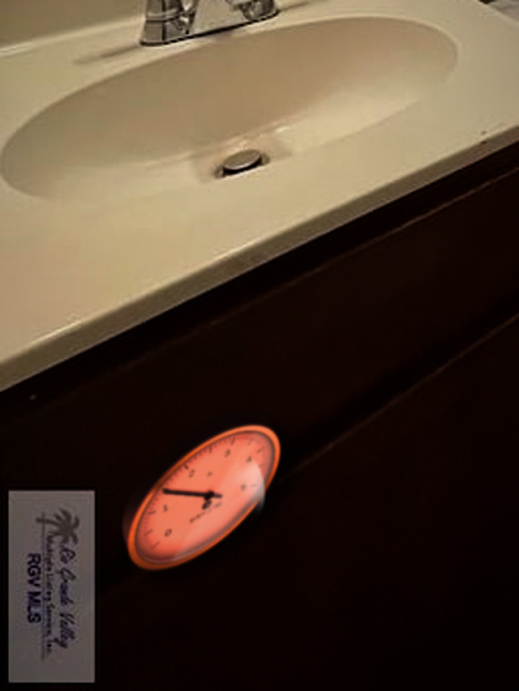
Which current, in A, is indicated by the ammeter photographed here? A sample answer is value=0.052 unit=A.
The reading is value=1.5 unit=A
